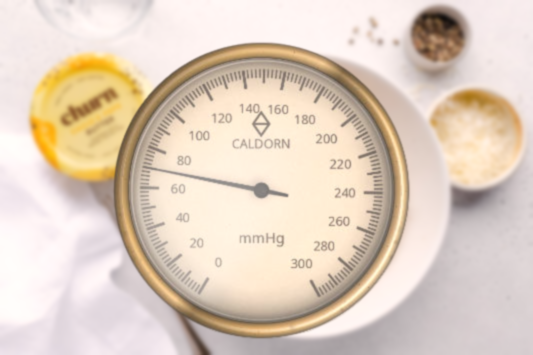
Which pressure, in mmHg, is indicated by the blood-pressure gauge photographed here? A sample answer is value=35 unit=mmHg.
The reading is value=70 unit=mmHg
